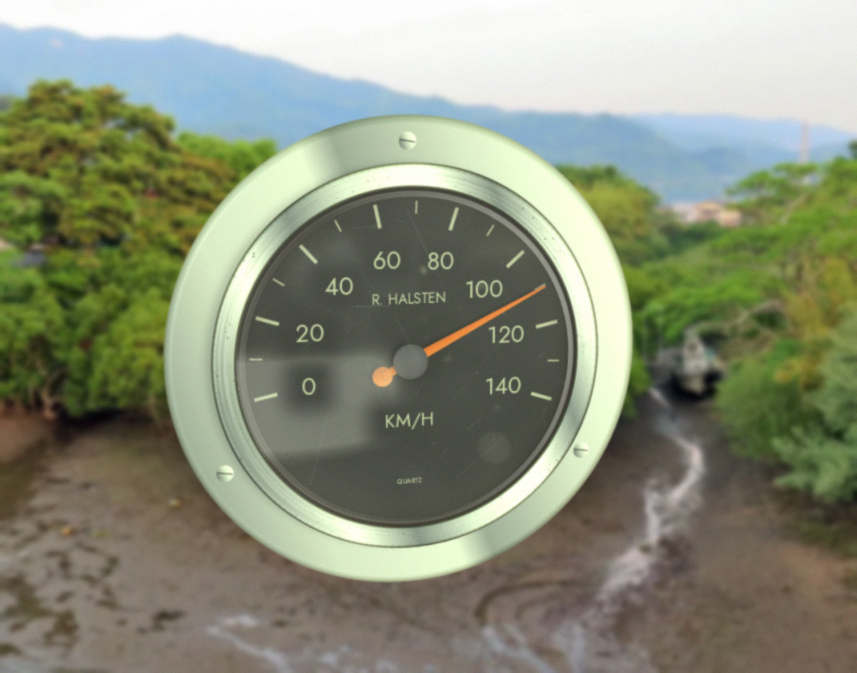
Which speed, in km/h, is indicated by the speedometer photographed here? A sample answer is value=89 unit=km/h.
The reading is value=110 unit=km/h
